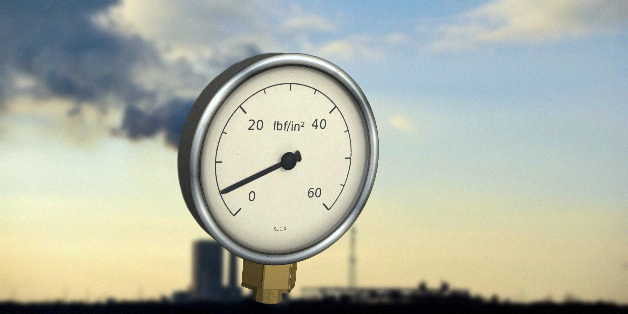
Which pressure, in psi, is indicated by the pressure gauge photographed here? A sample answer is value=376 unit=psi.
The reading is value=5 unit=psi
